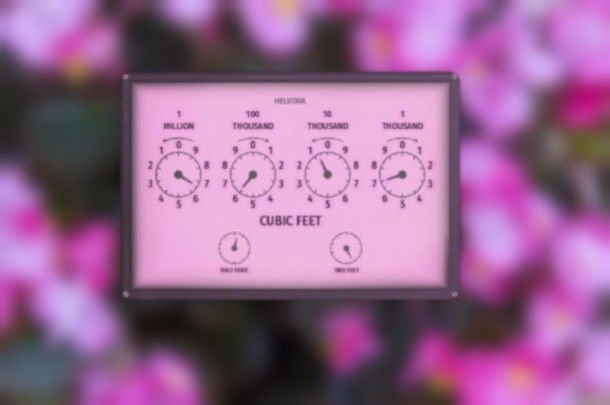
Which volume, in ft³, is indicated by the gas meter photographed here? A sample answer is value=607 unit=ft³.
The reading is value=660700 unit=ft³
